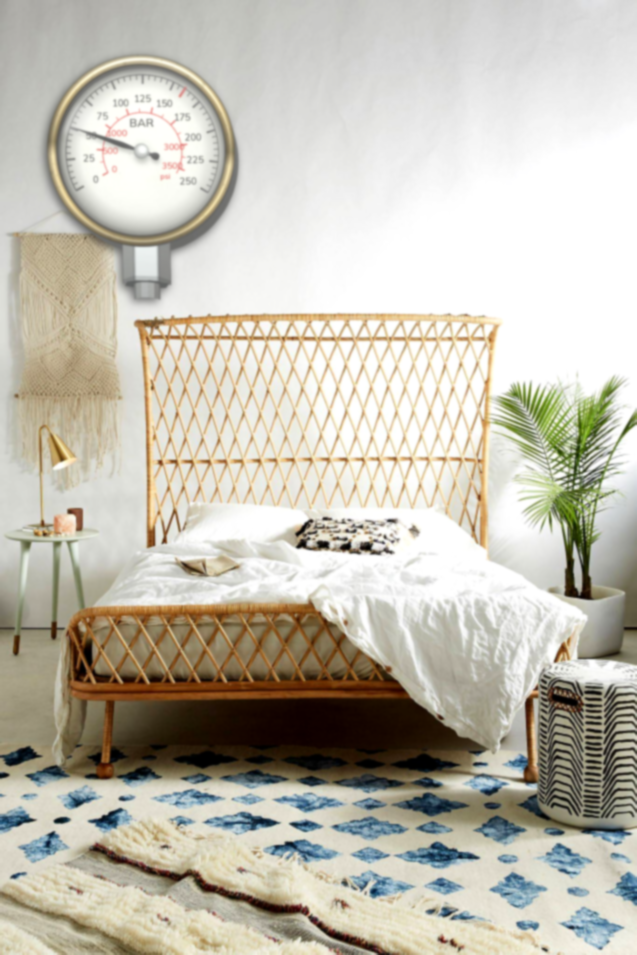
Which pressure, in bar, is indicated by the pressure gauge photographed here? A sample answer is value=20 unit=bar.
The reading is value=50 unit=bar
